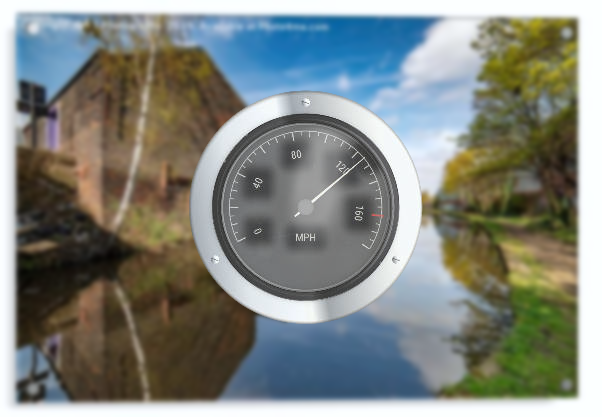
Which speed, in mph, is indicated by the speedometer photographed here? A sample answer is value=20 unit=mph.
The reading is value=125 unit=mph
